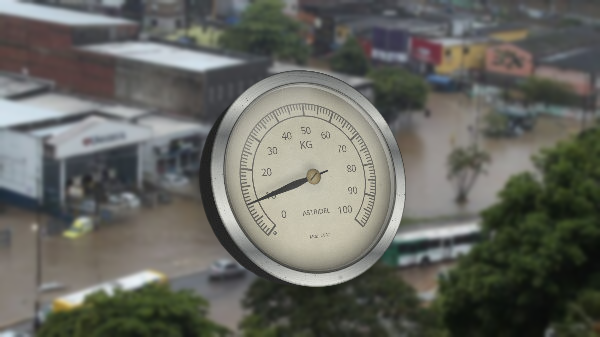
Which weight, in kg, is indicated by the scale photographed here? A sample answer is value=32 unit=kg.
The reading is value=10 unit=kg
